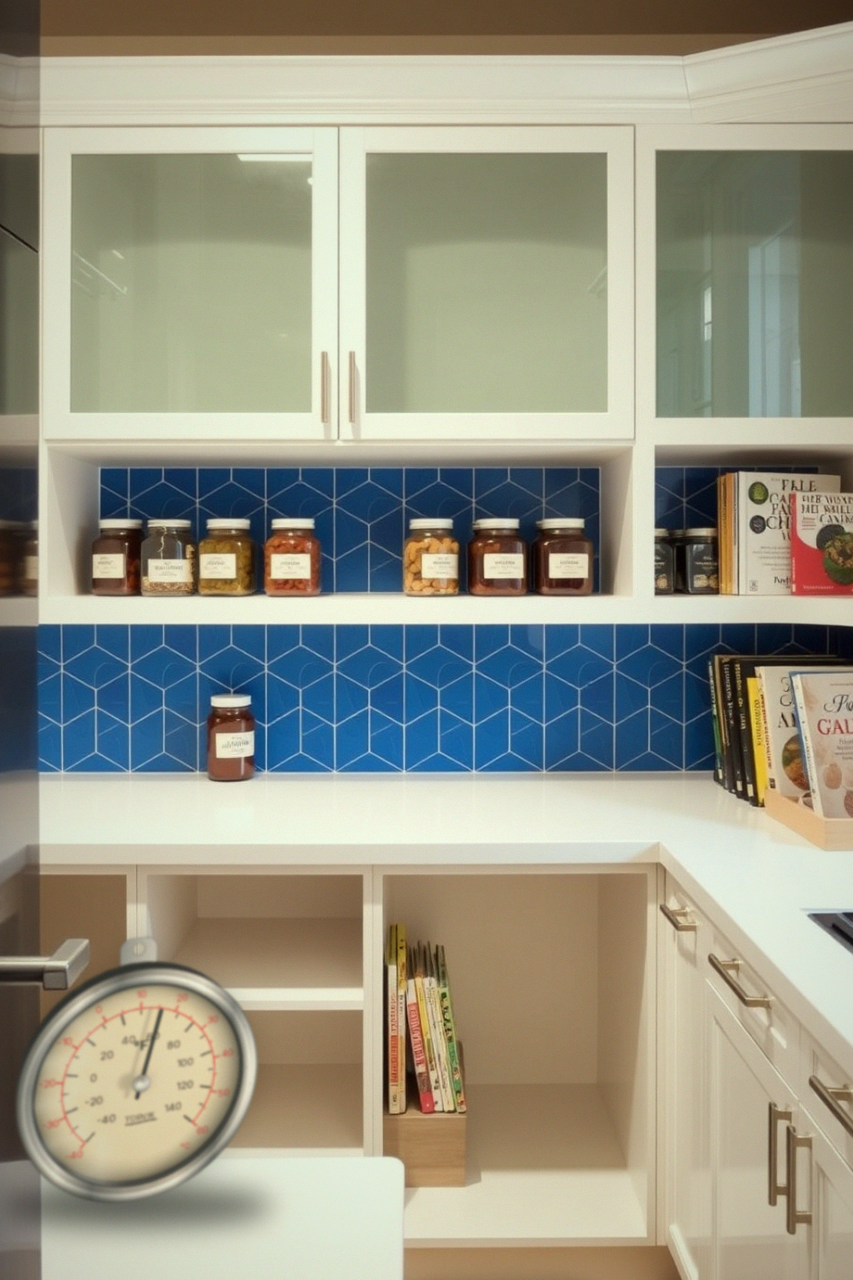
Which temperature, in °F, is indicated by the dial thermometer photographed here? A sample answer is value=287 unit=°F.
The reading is value=60 unit=°F
